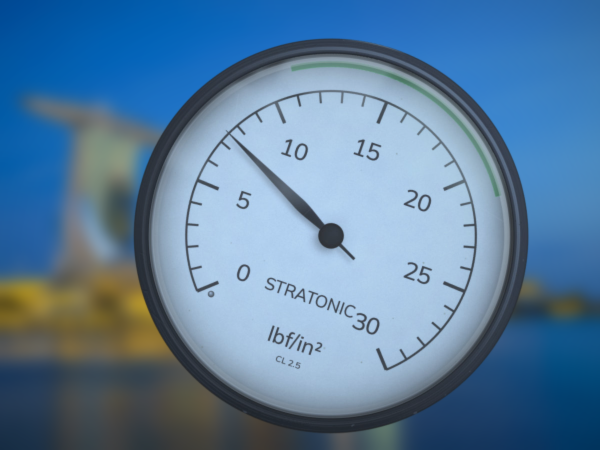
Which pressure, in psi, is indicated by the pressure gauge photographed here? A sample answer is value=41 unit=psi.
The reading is value=7.5 unit=psi
